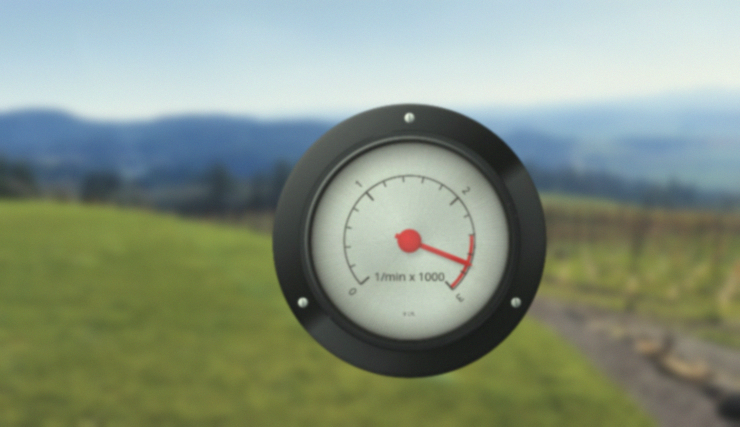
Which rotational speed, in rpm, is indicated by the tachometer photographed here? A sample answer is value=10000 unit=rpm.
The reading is value=2700 unit=rpm
